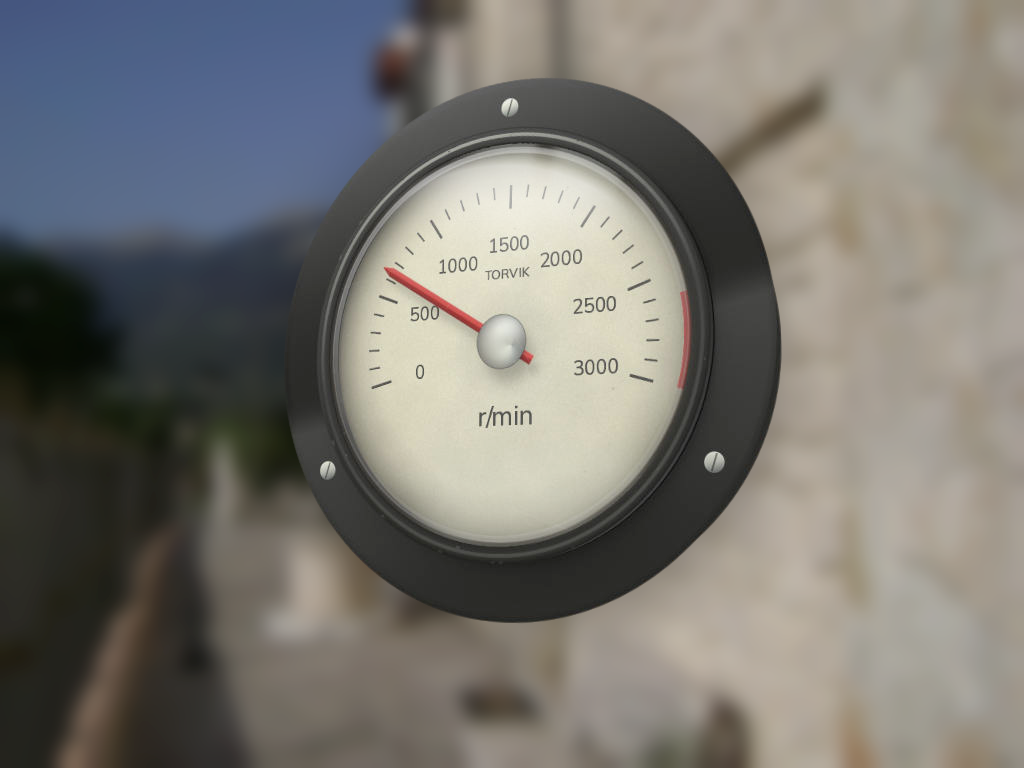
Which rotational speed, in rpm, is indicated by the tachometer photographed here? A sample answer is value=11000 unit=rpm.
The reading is value=650 unit=rpm
